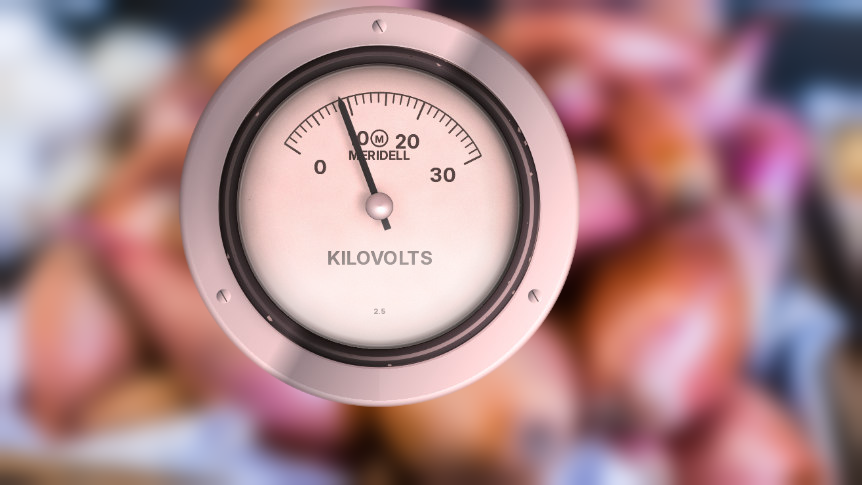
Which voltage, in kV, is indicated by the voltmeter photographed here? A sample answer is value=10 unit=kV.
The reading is value=9 unit=kV
